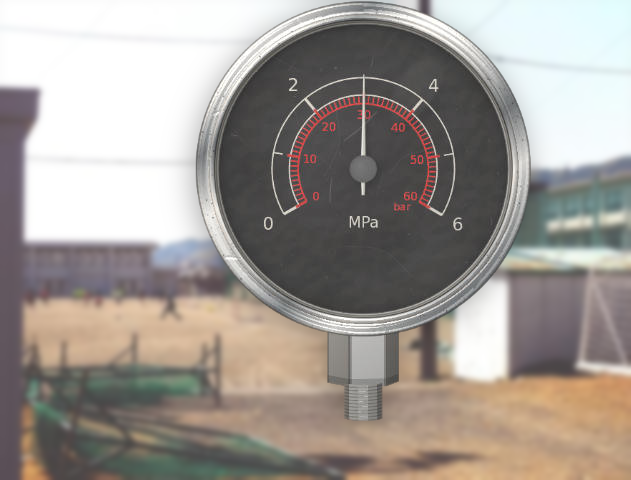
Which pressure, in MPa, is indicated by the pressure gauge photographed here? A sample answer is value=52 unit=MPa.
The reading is value=3 unit=MPa
